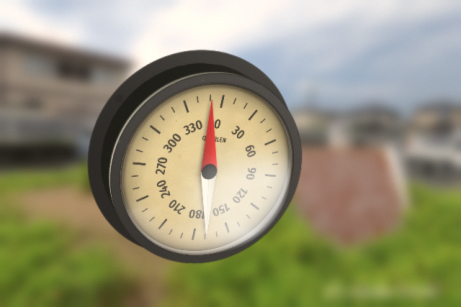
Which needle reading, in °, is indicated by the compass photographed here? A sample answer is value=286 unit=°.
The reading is value=350 unit=°
